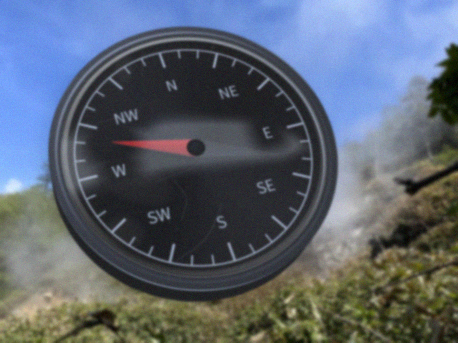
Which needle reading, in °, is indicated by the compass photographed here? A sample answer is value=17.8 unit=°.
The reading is value=290 unit=°
